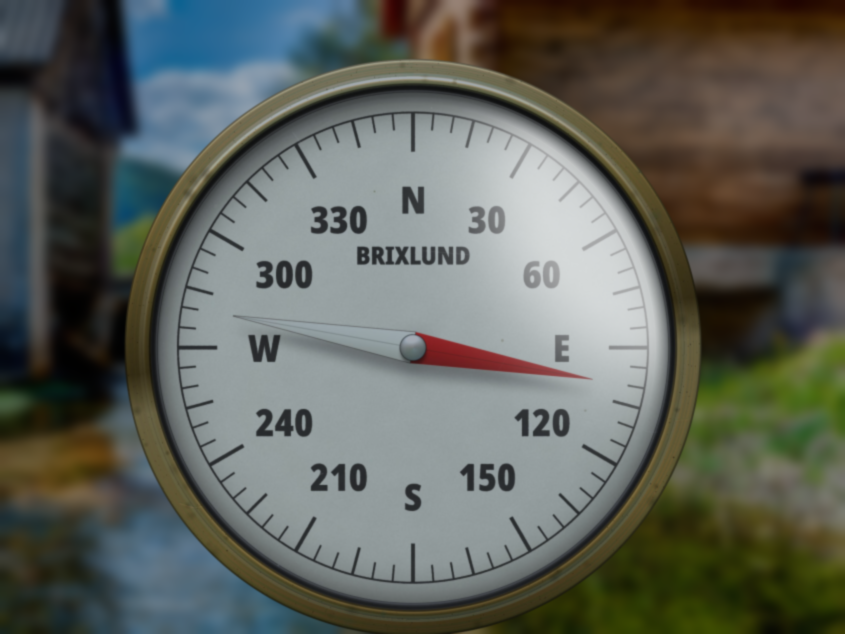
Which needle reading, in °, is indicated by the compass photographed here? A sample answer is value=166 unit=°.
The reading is value=100 unit=°
